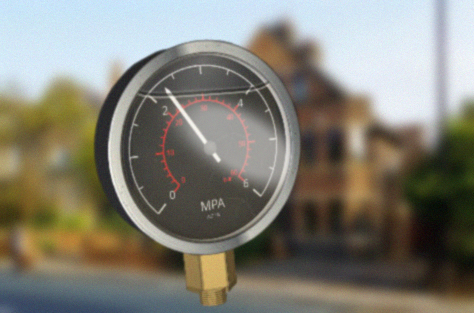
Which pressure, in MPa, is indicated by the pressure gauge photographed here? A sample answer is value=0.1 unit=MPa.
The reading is value=2.25 unit=MPa
